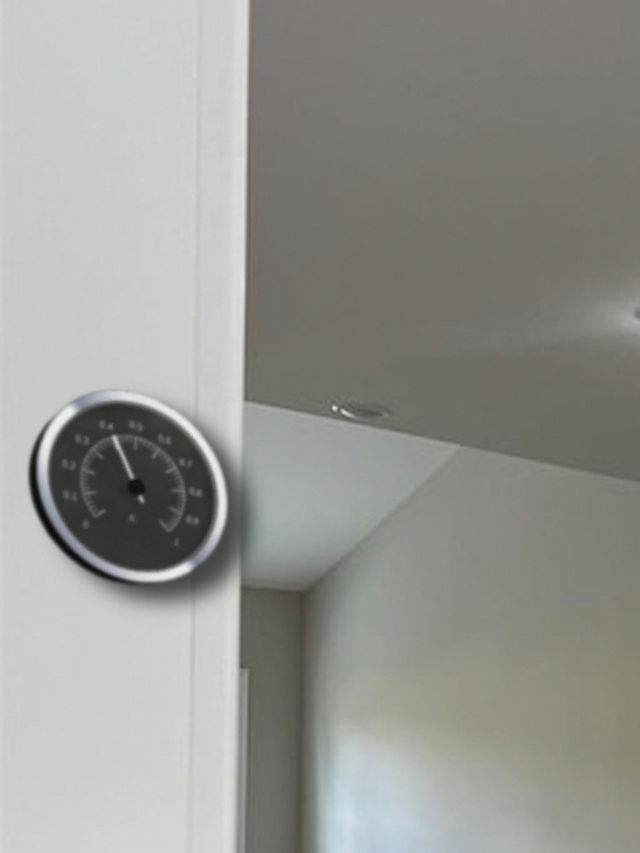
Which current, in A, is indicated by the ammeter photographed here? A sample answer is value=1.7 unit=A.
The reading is value=0.4 unit=A
